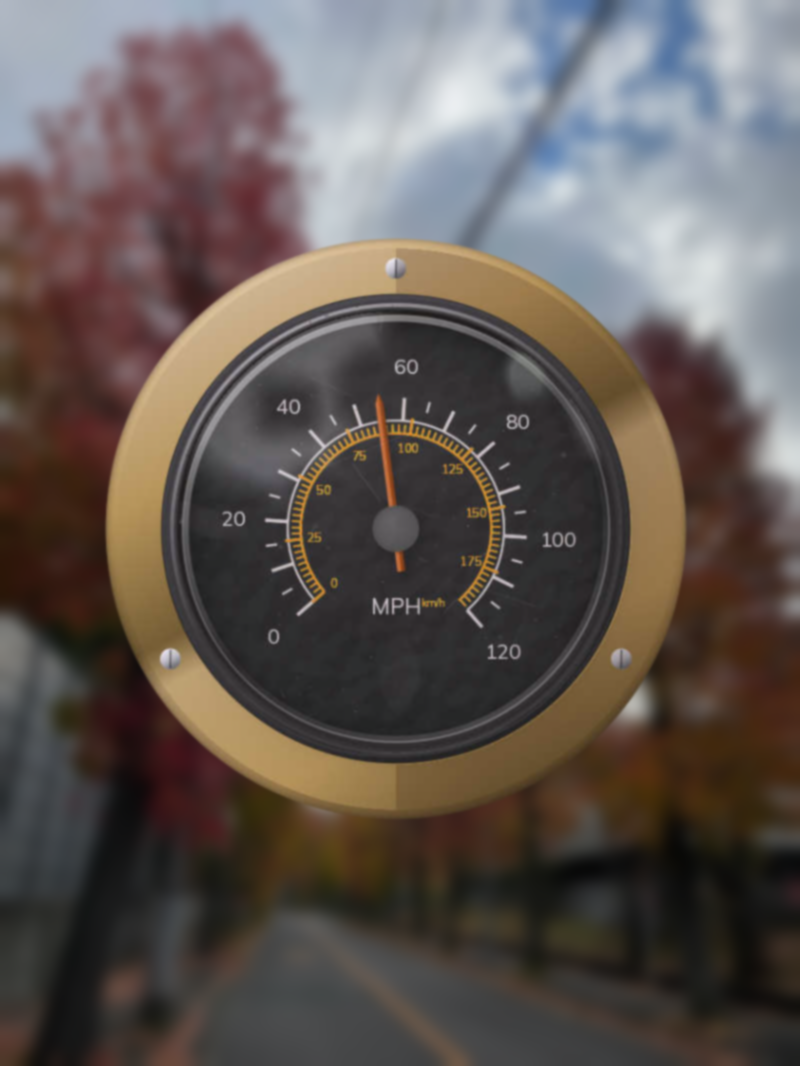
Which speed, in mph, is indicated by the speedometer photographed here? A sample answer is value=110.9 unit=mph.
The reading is value=55 unit=mph
